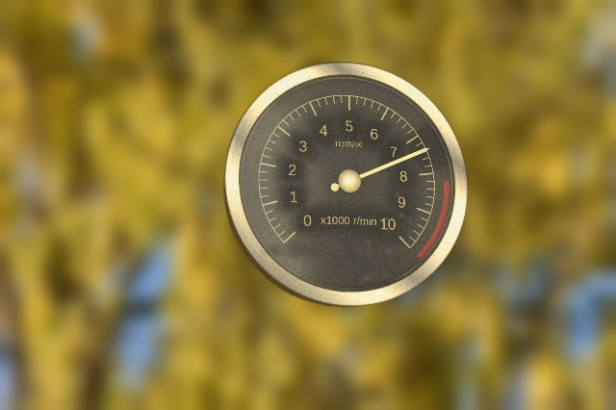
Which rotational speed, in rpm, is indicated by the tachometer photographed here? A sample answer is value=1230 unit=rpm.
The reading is value=7400 unit=rpm
